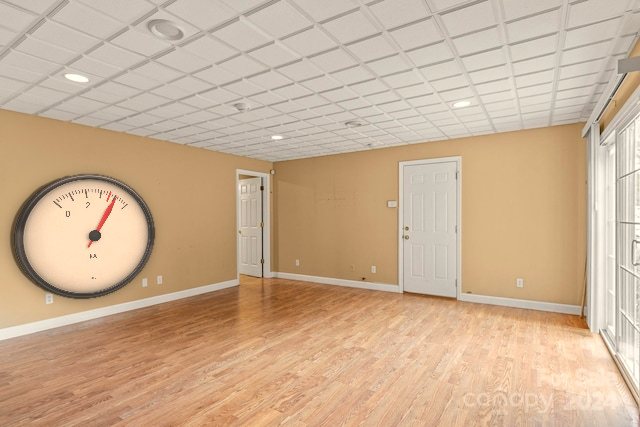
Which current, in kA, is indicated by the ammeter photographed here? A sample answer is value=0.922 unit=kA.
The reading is value=4 unit=kA
